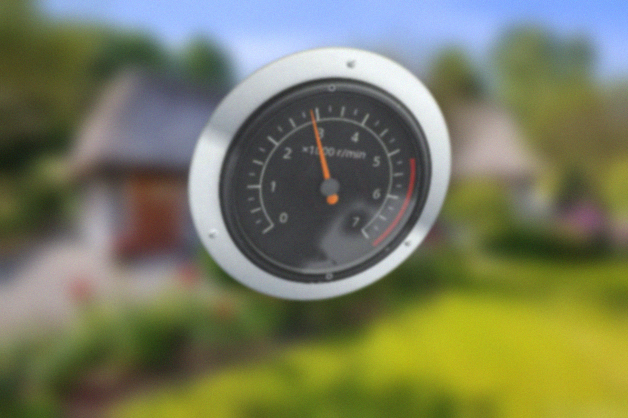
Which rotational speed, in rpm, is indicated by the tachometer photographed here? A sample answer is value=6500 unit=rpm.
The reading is value=2875 unit=rpm
